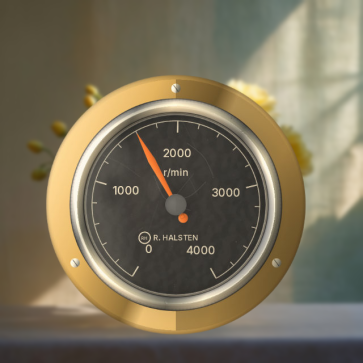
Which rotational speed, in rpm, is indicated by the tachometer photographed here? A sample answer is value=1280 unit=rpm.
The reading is value=1600 unit=rpm
